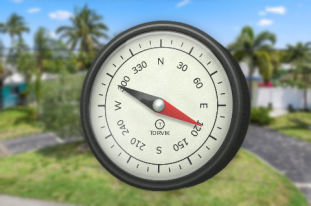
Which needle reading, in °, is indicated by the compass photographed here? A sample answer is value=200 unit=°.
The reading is value=115 unit=°
